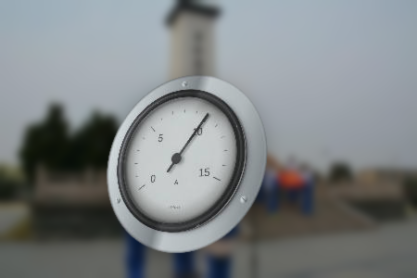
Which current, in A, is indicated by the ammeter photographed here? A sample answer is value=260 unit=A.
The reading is value=10 unit=A
